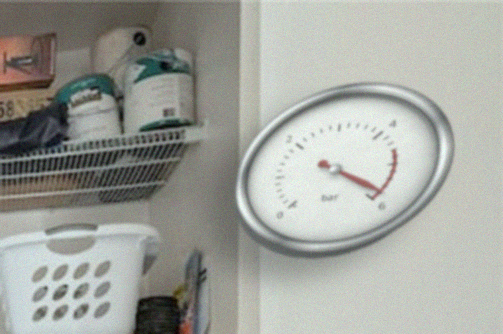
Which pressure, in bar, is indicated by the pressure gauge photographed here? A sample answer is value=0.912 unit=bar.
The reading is value=5.8 unit=bar
